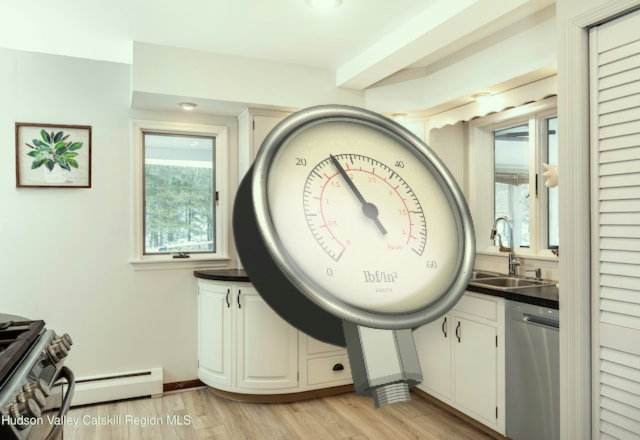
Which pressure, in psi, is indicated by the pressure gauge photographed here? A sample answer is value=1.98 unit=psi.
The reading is value=25 unit=psi
